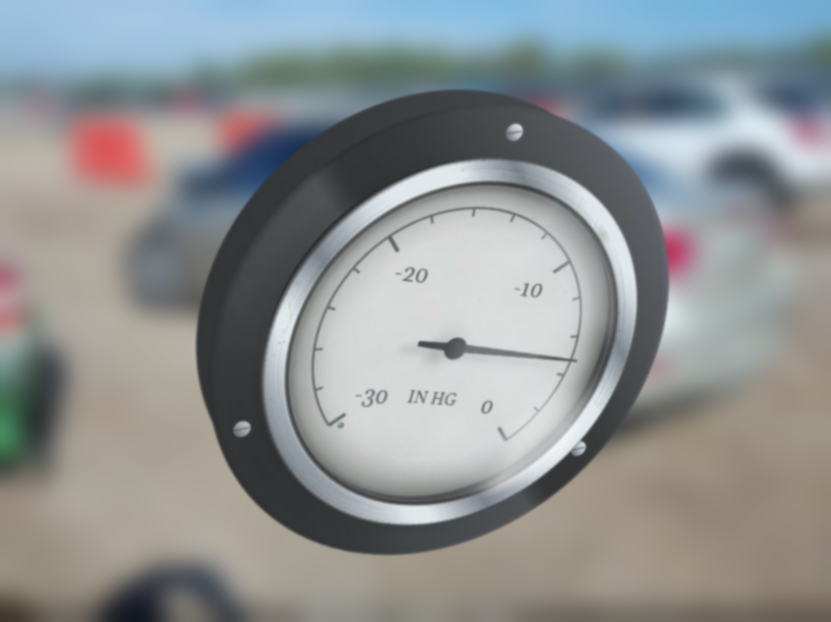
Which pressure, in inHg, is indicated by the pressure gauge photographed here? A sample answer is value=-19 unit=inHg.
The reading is value=-5 unit=inHg
